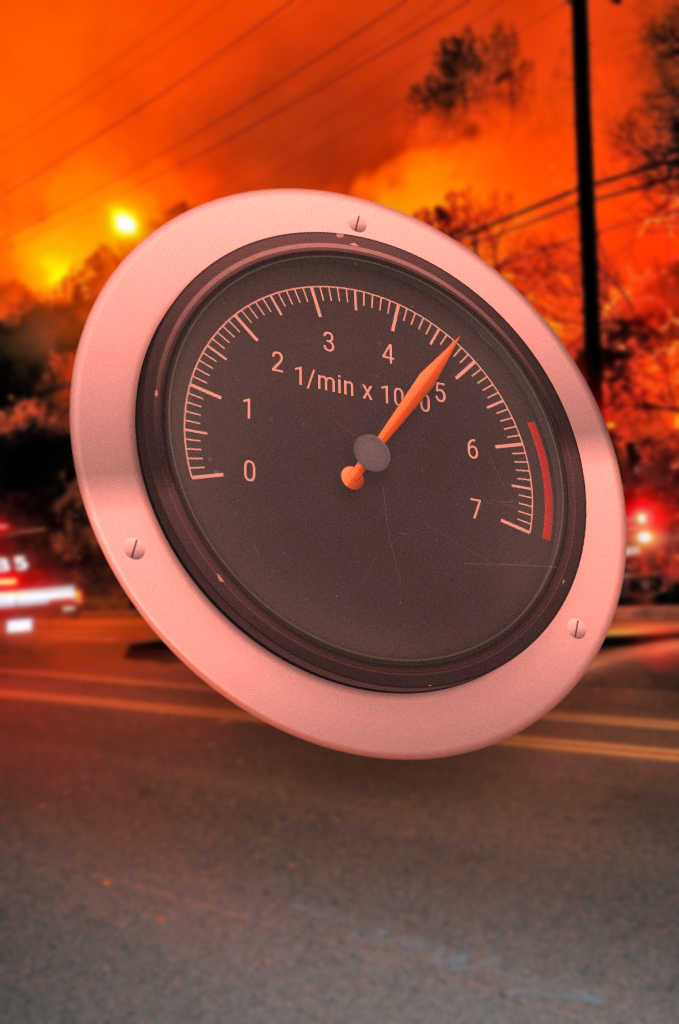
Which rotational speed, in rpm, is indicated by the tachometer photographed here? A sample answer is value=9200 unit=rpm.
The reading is value=4700 unit=rpm
